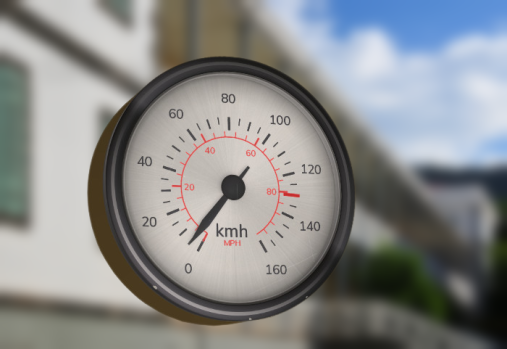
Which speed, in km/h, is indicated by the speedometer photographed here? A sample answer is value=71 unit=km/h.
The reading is value=5 unit=km/h
